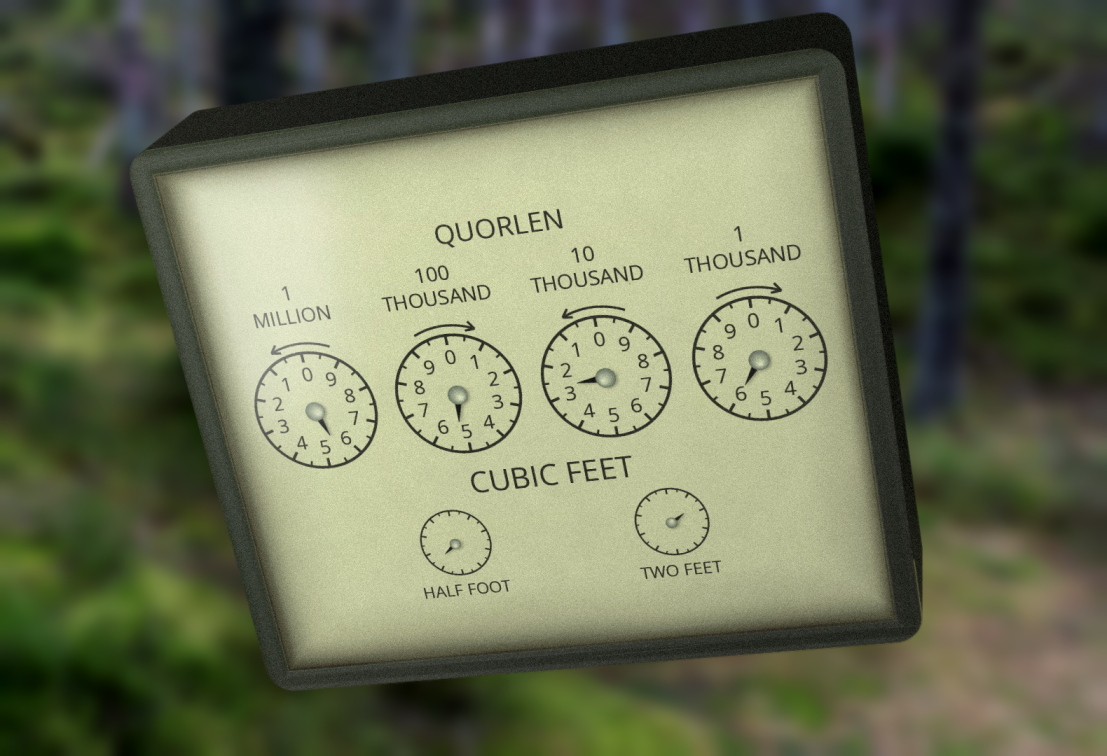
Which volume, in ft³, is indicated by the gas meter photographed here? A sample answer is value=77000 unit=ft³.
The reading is value=552600 unit=ft³
